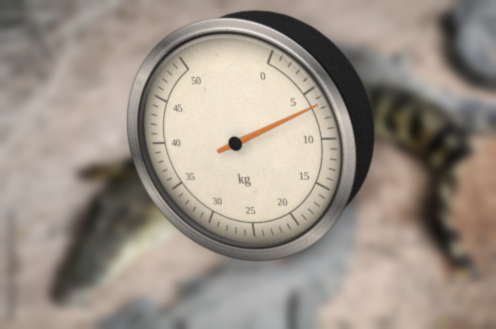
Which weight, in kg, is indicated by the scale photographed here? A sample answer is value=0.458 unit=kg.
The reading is value=6.5 unit=kg
